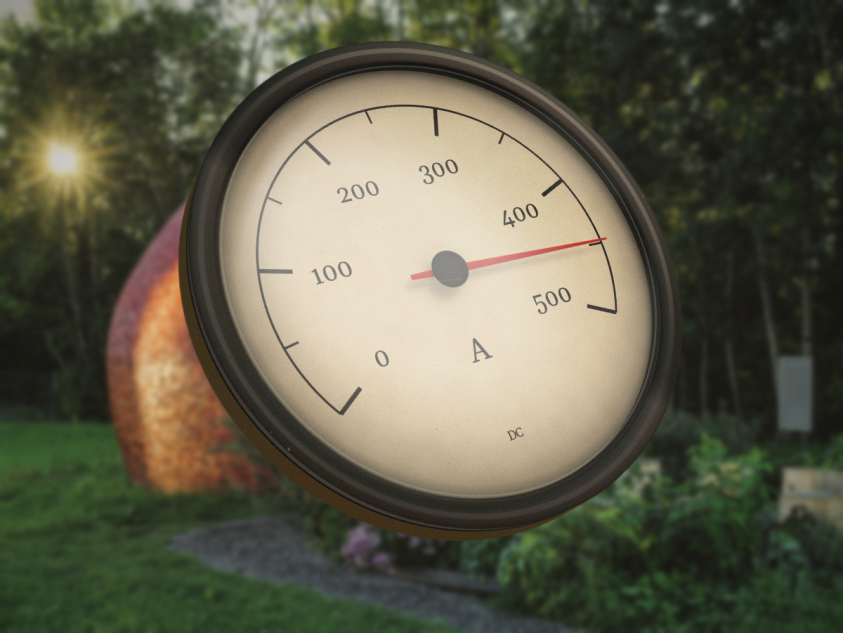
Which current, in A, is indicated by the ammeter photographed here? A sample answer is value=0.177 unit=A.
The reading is value=450 unit=A
